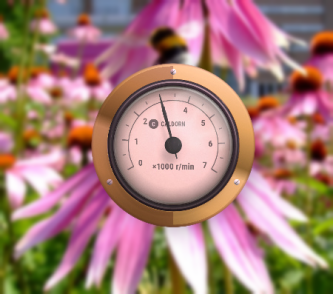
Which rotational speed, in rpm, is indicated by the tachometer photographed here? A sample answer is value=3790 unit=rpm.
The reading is value=3000 unit=rpm
